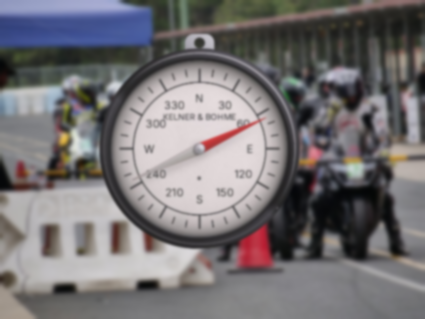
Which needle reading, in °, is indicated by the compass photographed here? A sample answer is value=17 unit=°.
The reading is value=65 unit=°
